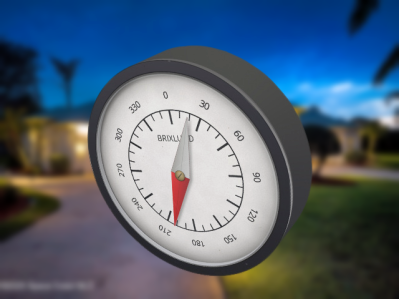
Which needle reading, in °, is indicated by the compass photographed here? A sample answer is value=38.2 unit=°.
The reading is value=200 unit=°
